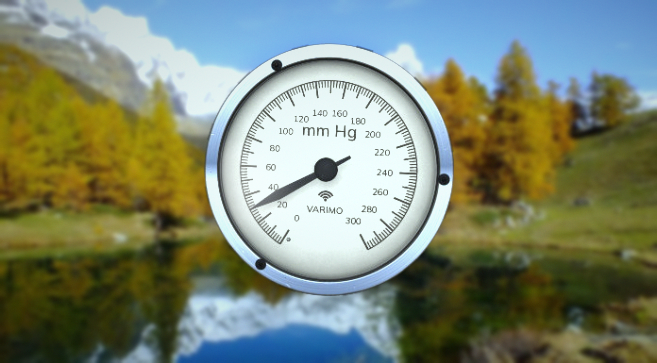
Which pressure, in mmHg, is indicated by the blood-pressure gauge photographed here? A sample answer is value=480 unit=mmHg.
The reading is value=30 unit=mmHg
